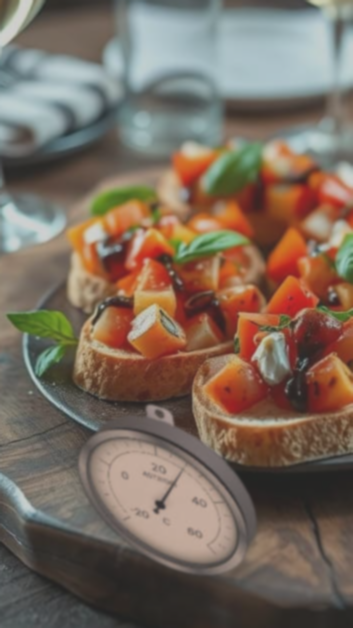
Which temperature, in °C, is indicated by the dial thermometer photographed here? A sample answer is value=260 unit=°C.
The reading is value=28 unit=°C
